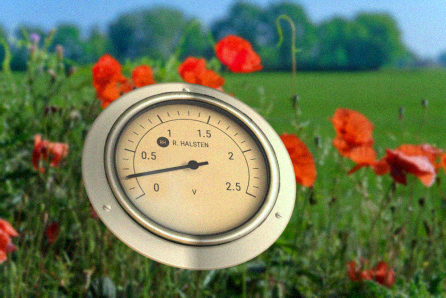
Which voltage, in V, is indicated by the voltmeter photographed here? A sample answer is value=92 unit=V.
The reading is value=0.2 unit=V
